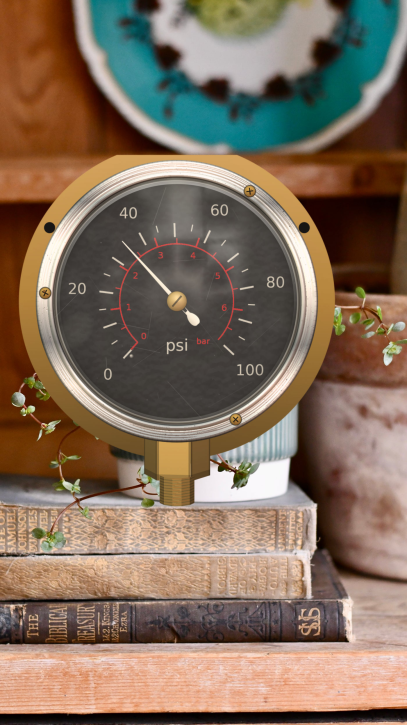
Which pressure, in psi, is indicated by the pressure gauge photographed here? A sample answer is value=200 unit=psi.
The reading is value=35 unit=psi
